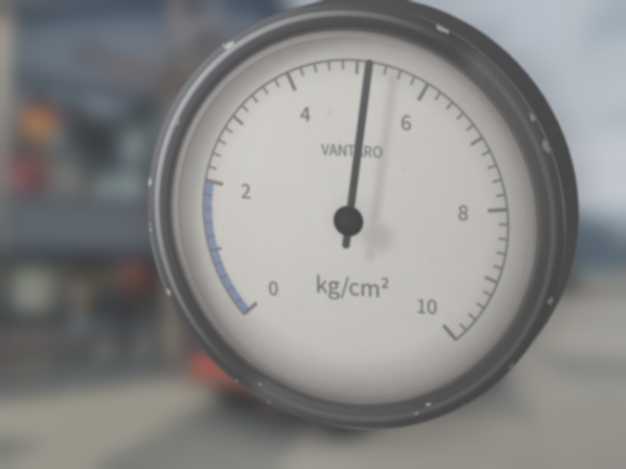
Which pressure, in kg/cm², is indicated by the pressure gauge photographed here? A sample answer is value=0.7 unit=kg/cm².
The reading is value=5.2 unit=kg/cm²
